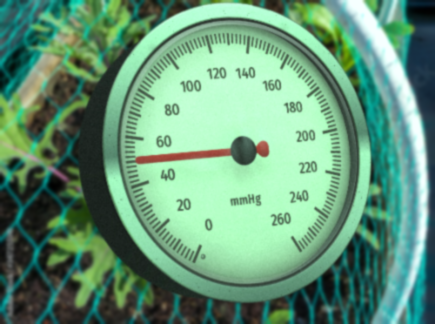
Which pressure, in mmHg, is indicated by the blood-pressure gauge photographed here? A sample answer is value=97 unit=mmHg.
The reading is value=50 unit=mmHg
